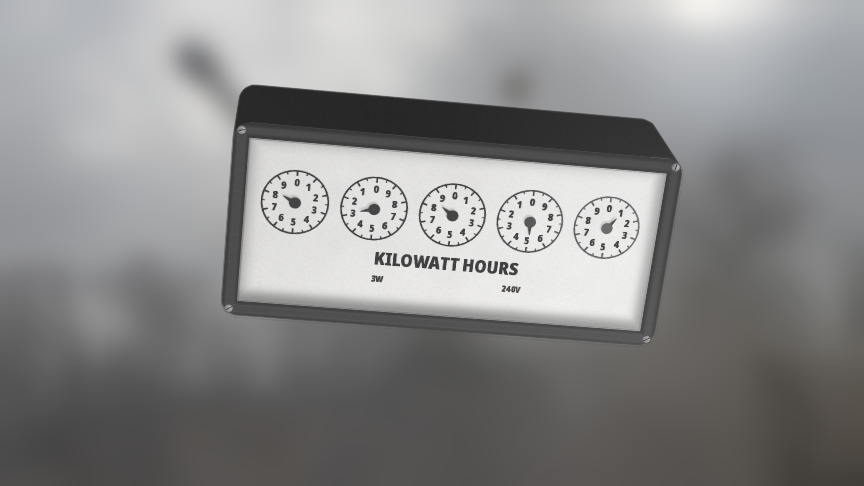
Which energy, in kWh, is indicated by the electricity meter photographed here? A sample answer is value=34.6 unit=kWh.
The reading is value=82851 unit=kWh
